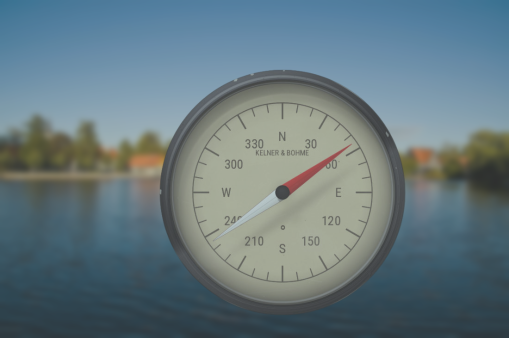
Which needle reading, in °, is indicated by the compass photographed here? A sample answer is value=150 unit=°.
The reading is value=55 unit=°
